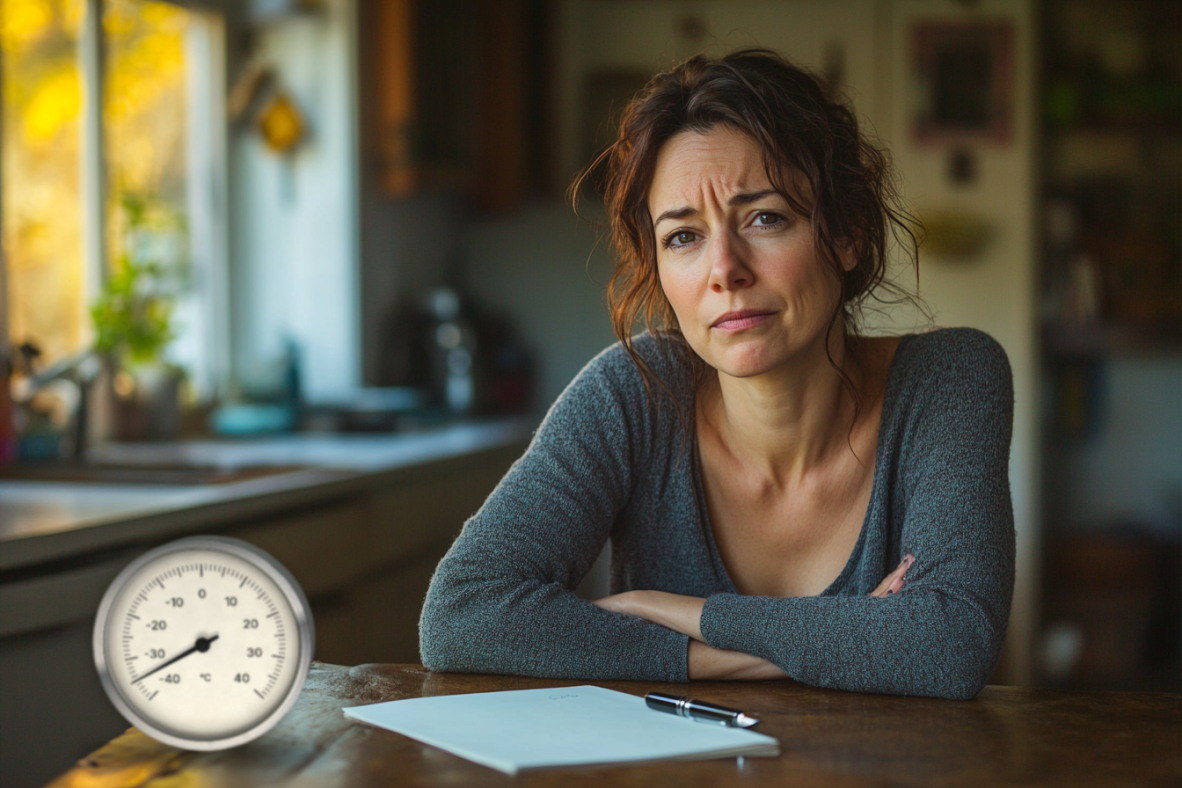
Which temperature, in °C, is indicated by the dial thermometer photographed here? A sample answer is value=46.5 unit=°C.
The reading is value=-35 unit=°C
